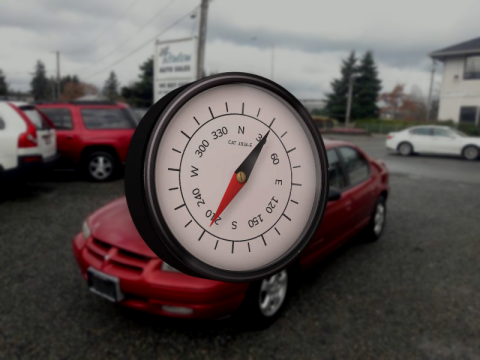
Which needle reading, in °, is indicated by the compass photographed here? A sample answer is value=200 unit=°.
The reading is value=210 unit=°
